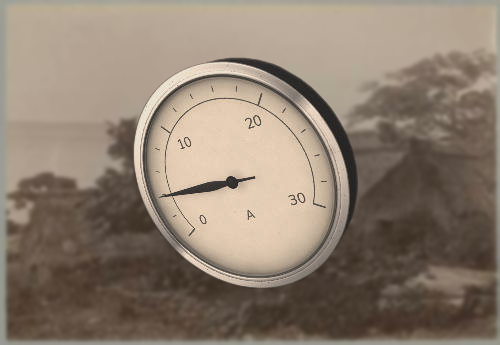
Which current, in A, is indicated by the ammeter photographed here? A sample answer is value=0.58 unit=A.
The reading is value=4 unit=A
